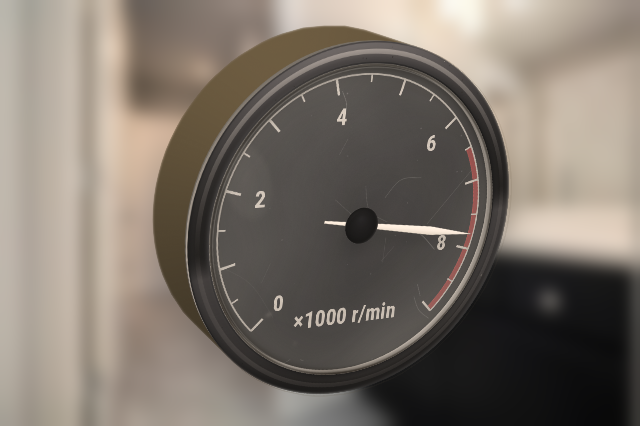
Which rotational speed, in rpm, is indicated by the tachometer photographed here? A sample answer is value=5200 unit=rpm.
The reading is value=7750 unit=rpm
